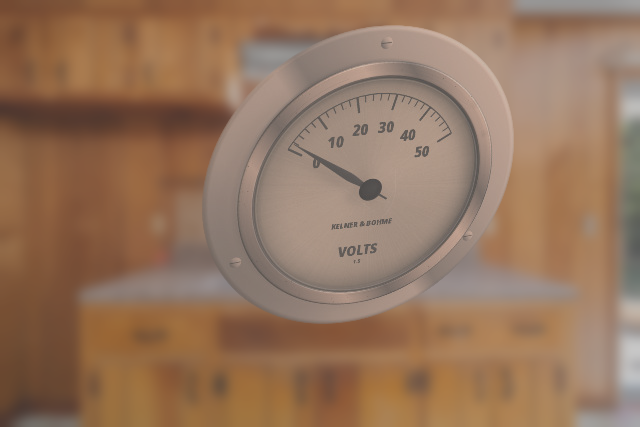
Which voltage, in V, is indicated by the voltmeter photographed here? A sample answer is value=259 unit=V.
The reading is value=2 unit=V
